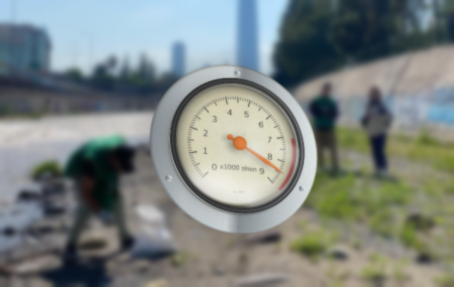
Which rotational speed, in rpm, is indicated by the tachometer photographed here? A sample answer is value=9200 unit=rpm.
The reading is value=8500 unit=rpm
